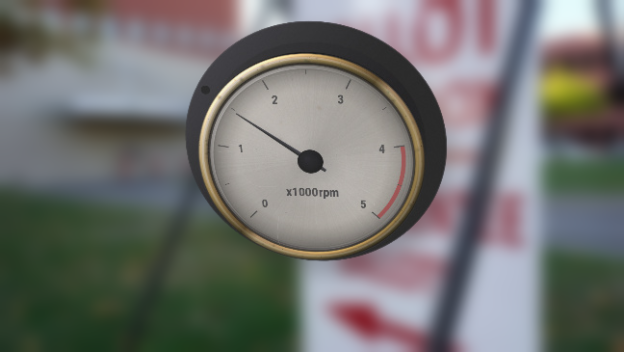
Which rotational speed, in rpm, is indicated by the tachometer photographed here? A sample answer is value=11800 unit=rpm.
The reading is value=1500 unit=rpm
